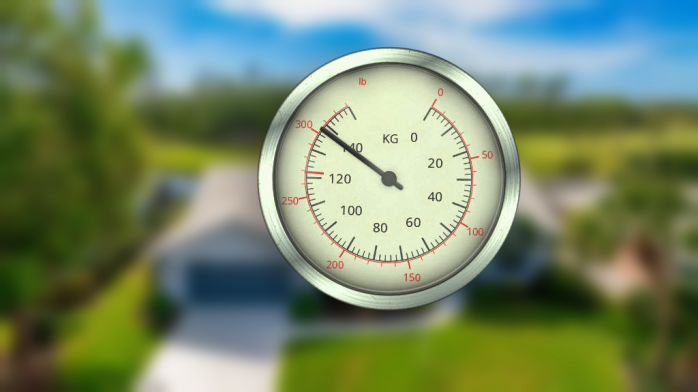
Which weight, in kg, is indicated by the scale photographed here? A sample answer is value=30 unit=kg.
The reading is value=138 unit=kg
